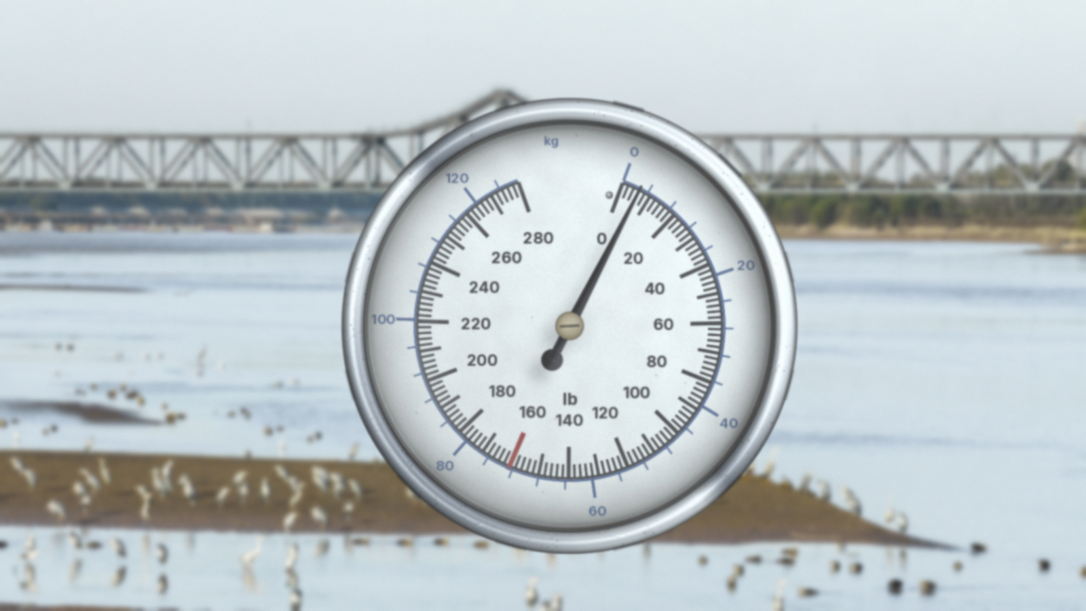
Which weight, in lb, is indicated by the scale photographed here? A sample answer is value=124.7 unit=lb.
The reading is value=6 unit=lb
